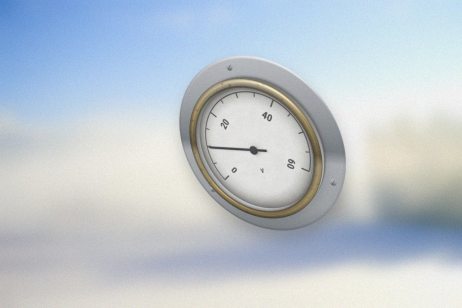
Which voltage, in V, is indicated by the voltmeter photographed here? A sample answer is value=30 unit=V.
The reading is value=10 unit=V
